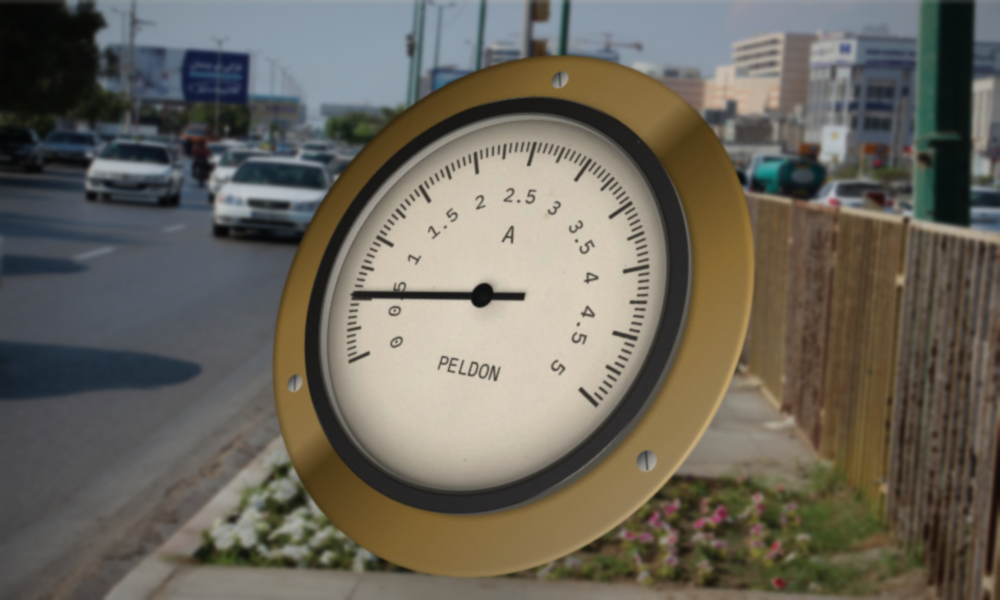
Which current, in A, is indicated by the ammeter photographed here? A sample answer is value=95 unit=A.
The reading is value=0.5 unit=A
